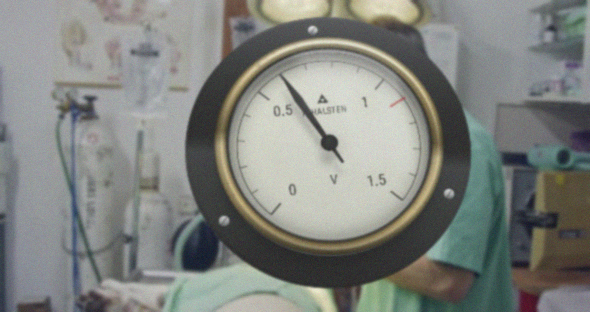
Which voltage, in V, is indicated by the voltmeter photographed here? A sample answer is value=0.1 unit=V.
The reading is value=0.6 unit=V
